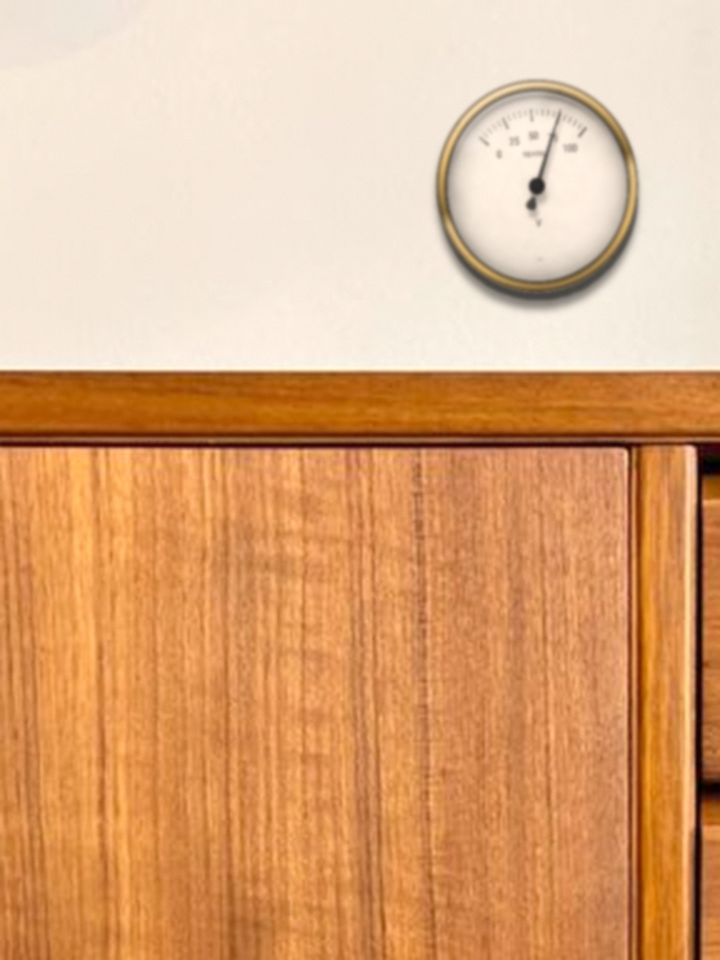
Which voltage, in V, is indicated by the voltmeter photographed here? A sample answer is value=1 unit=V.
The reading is value=75 unit=V
